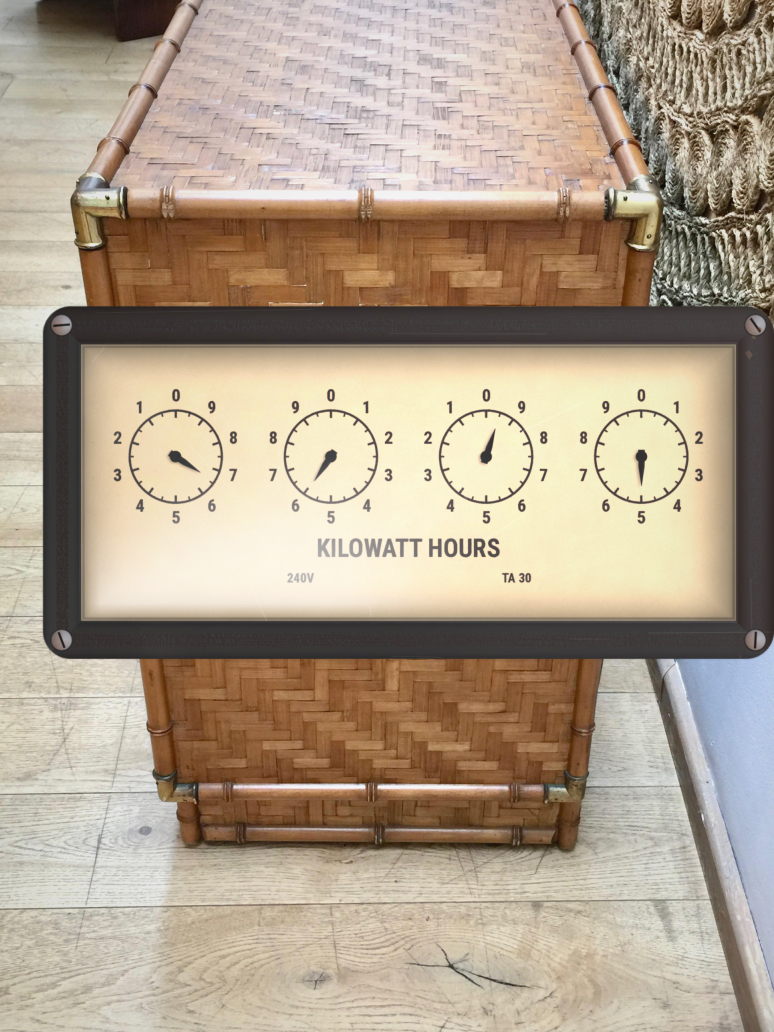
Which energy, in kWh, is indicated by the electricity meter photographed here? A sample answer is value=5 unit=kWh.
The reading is value=6595 unit=kWh
